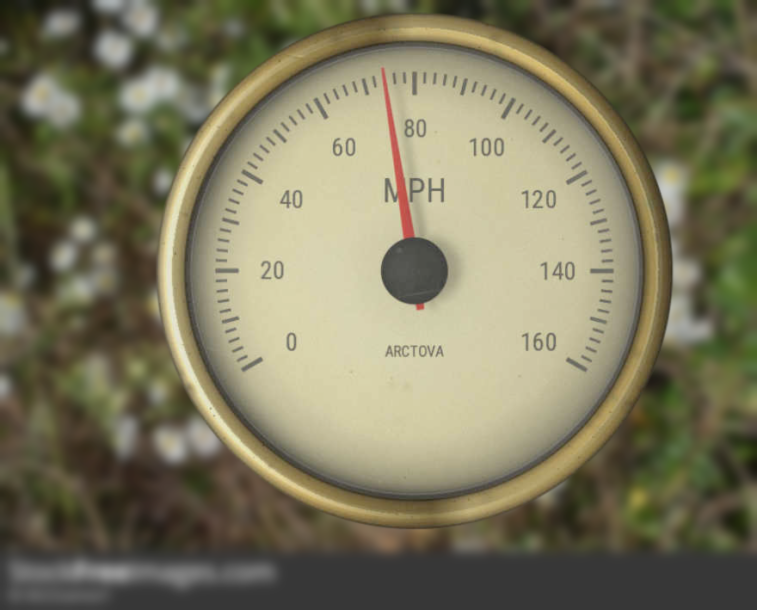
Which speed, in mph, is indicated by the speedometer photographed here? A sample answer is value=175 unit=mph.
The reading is value=74 unit=mph
